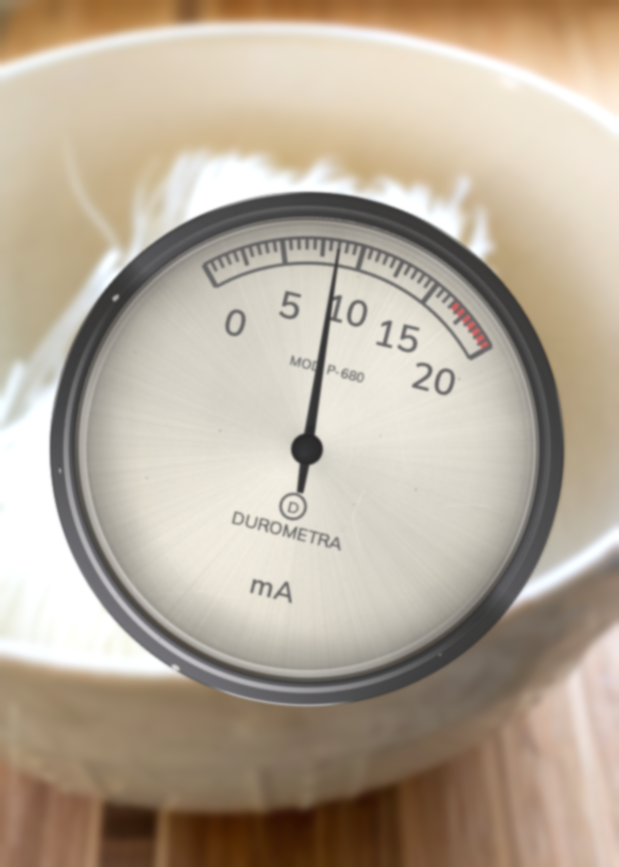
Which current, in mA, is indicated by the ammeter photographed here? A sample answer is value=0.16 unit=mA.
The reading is value=8.5 unit=mA
